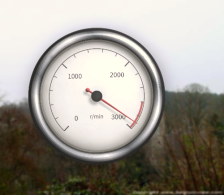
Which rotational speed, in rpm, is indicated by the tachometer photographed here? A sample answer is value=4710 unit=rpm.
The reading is value=2900 unit=rpm
